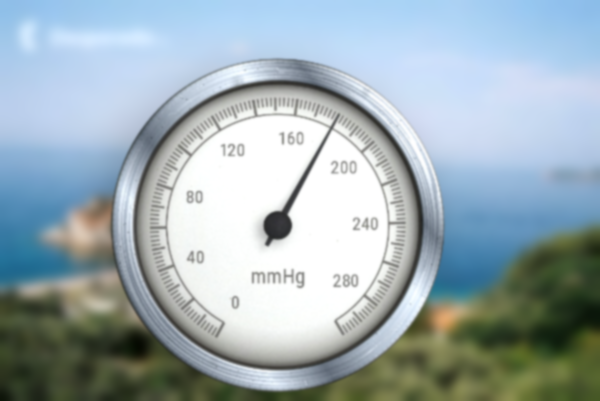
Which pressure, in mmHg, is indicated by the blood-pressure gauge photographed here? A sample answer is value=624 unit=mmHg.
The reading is value=180 unit=mmHg
